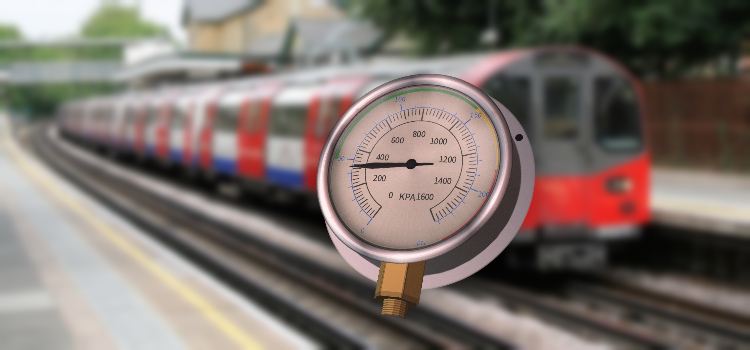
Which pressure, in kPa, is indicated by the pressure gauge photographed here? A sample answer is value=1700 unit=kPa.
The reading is value=300 unit=kPa
